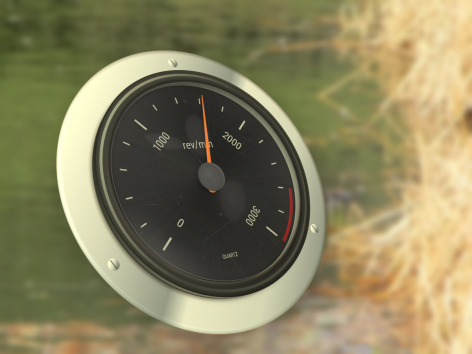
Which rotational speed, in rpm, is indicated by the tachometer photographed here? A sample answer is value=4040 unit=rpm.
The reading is value=1600 unit=rpm
